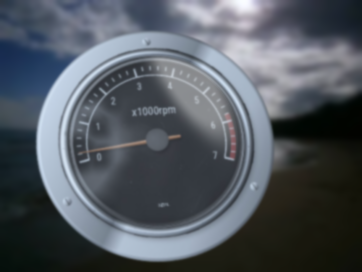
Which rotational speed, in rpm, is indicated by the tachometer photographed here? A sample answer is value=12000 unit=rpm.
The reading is value=200 unit=rpm
